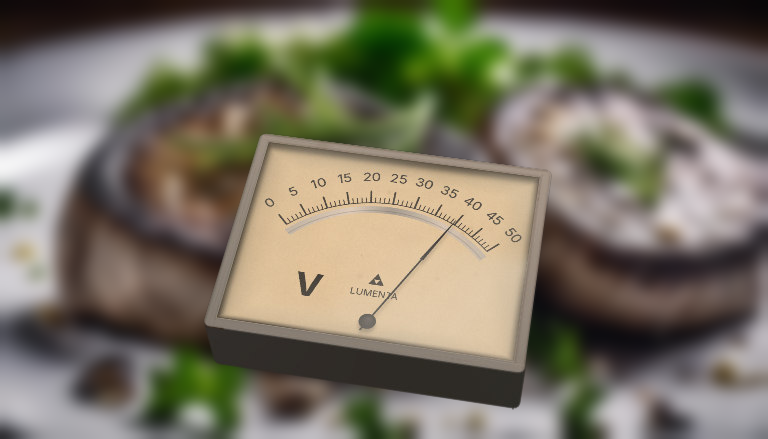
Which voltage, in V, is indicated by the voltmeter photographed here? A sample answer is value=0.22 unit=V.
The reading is value=40 unit=V
